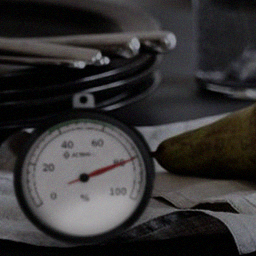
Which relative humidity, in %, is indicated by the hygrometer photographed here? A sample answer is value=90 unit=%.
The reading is value=80 unit=%
